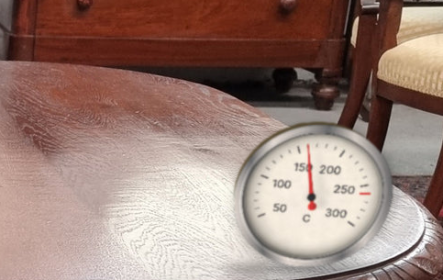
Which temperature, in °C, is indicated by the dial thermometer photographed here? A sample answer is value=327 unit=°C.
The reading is value=160 unit=°C
